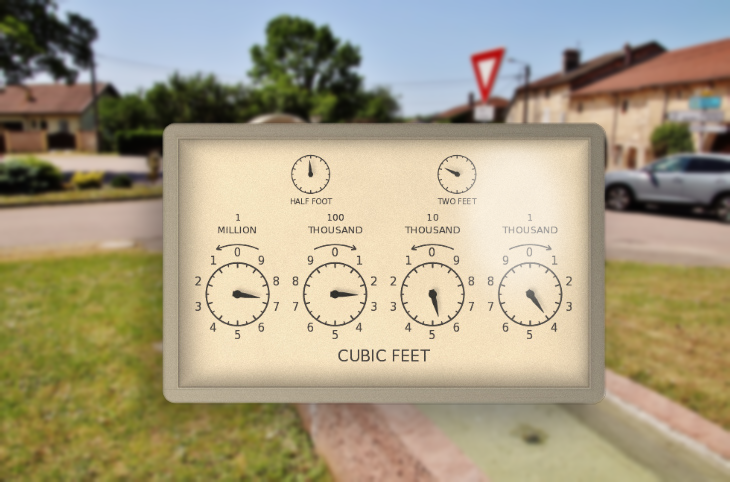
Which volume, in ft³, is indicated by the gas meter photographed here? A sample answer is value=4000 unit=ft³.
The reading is value=725400 unit=ft³
